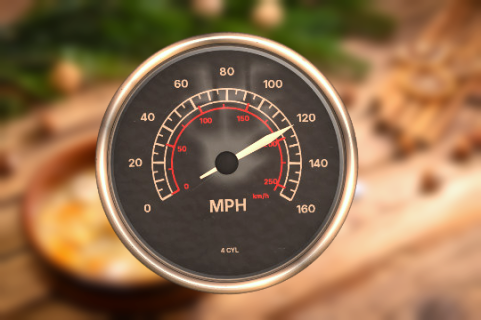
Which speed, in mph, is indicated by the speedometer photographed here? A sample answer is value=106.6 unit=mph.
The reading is value=120 unit=mph
